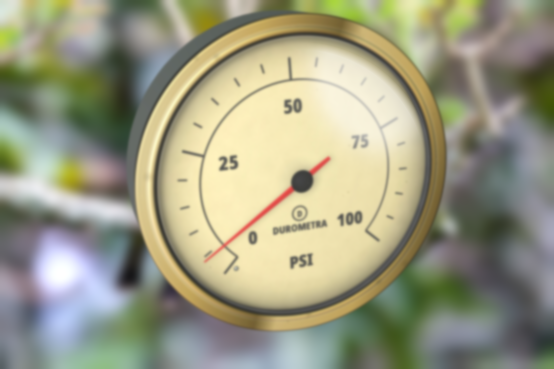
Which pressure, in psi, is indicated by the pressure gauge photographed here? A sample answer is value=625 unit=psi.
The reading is value=5 unit=psi
